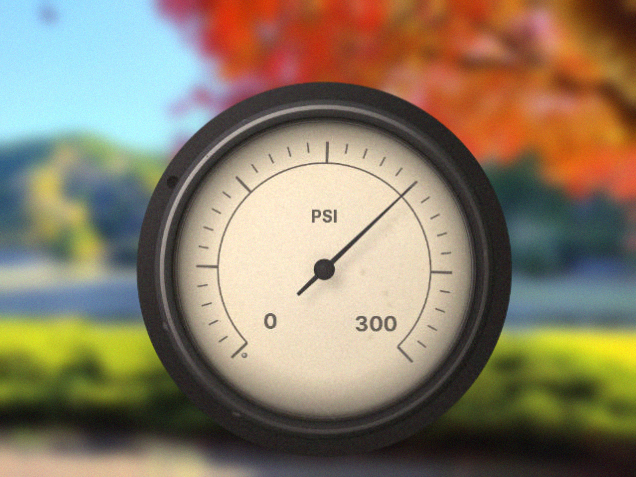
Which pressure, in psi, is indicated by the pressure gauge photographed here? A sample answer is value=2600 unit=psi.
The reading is value=200 unit=psi
